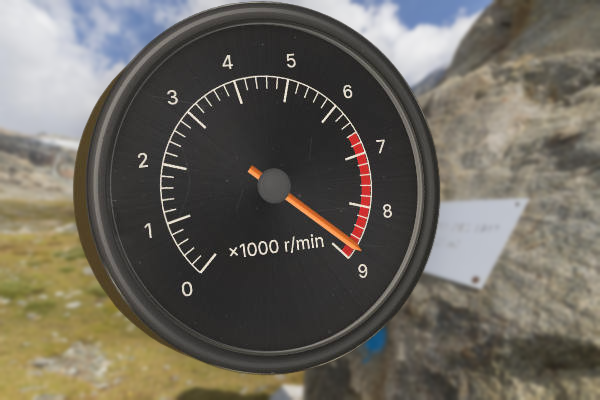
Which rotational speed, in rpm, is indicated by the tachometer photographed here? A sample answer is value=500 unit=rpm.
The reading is value=8800 unit=rpm
